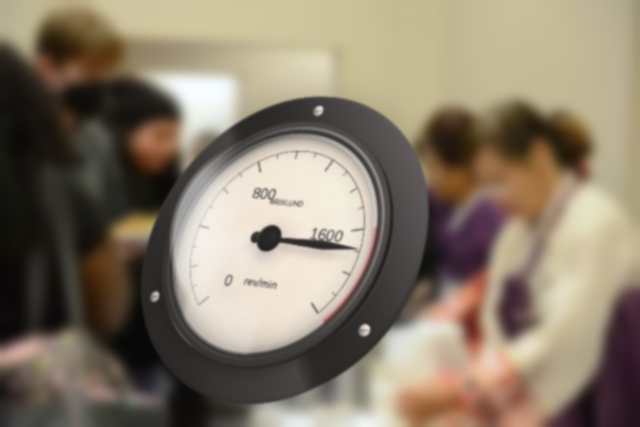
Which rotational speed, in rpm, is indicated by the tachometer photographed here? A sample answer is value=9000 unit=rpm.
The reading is value=1700 unit=rpm
